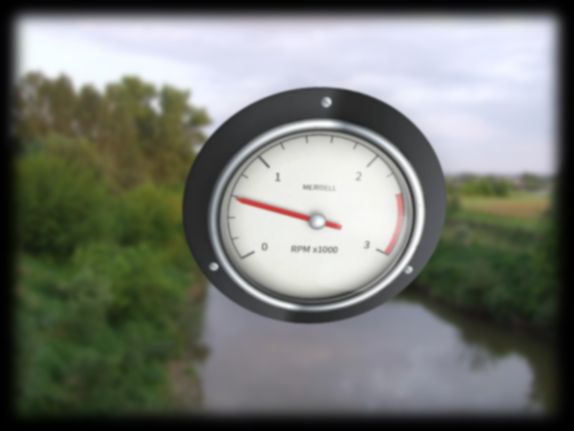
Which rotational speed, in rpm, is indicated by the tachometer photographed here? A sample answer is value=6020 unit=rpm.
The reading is value=600 unit=rpm
